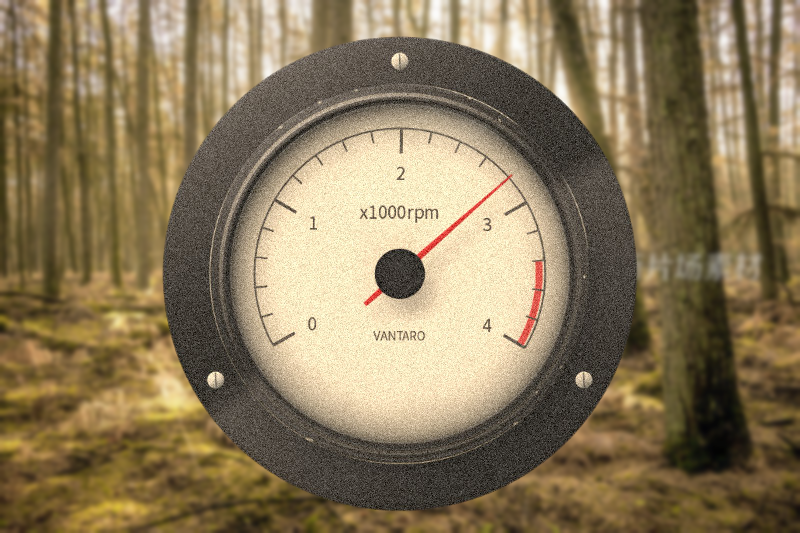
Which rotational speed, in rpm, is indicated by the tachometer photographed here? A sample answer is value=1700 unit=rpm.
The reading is value=2800 unit=rpm
